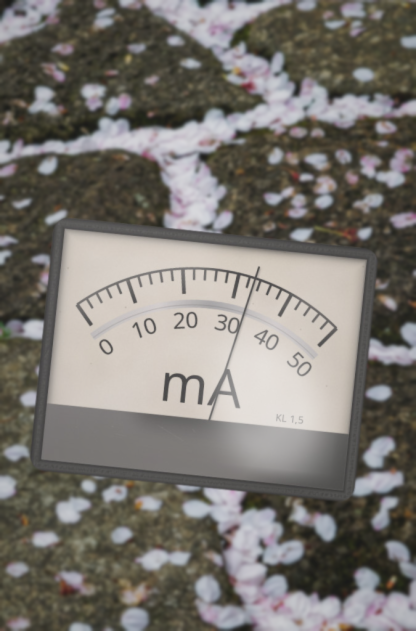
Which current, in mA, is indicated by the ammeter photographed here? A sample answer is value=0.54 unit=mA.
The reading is value=33 unit=mA
